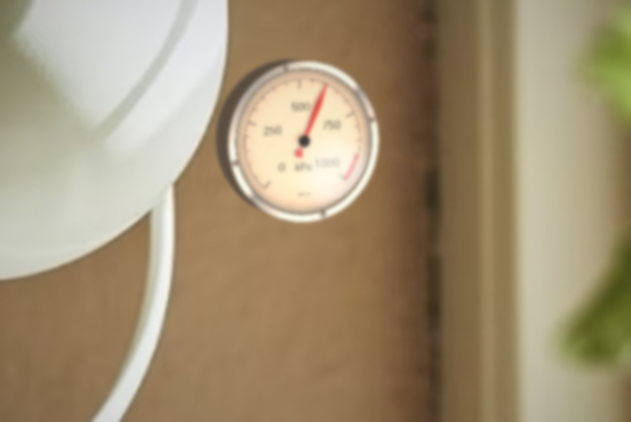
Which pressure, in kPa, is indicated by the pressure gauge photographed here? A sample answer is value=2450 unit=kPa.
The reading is value=600 unit=kPa
